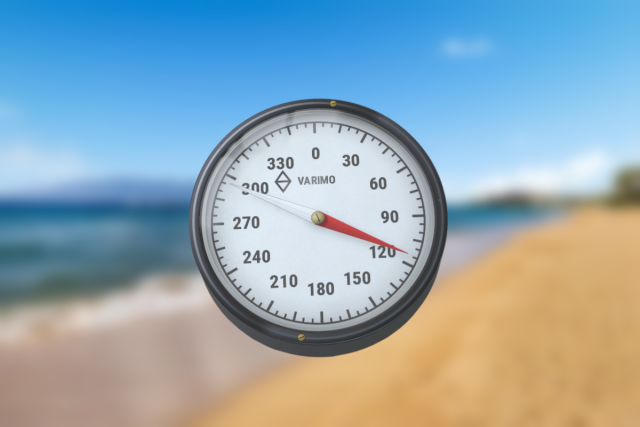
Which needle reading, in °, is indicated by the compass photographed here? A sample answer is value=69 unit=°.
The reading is value=115 unit=°
